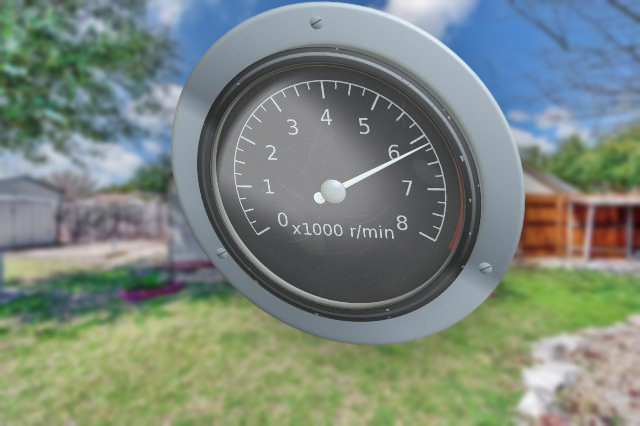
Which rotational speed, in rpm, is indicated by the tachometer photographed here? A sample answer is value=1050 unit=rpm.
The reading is value=6125 unit=rpm
